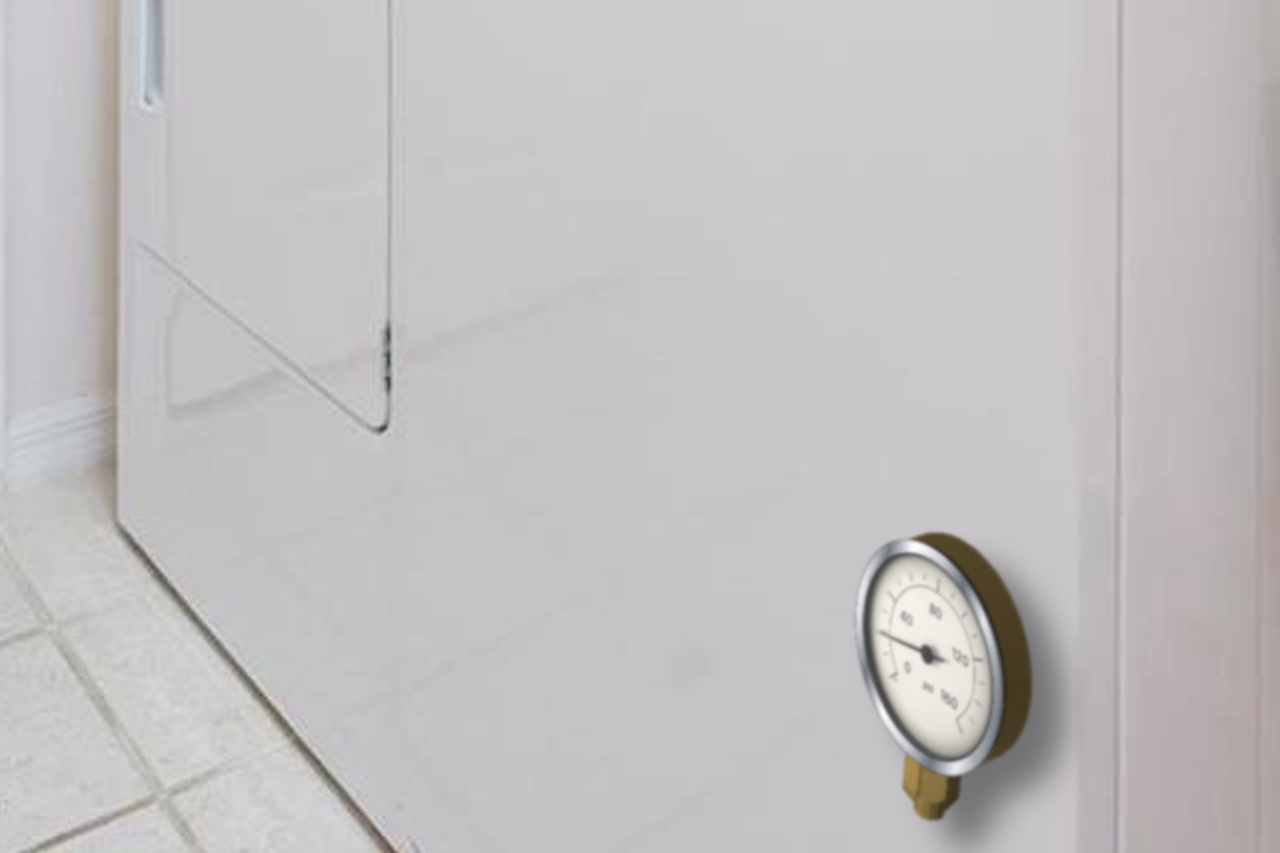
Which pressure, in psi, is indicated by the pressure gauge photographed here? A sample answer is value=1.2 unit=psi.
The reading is value=20 unit=psi
